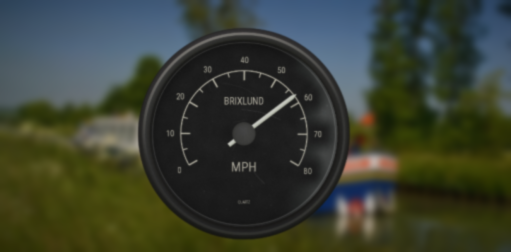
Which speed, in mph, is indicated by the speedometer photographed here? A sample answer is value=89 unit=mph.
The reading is value=57.5 unit=mph
